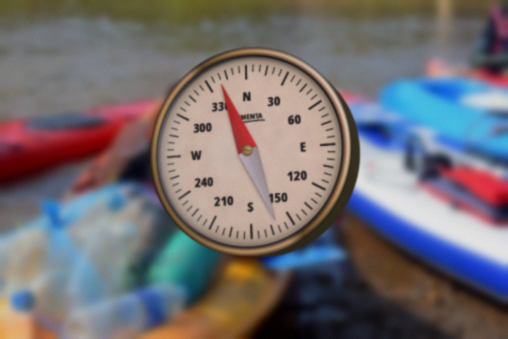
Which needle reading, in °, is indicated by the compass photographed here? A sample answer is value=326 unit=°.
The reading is value=340 unit=°
